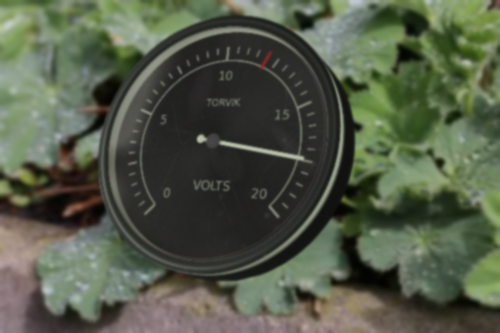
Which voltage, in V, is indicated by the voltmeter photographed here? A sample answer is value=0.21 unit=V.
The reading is value=17.5 unit=V
